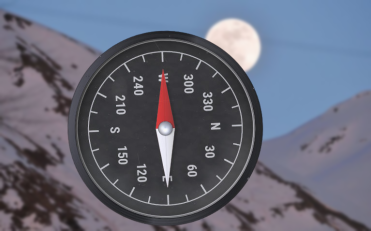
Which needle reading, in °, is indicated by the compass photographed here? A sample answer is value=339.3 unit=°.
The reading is value=270 unit=°
